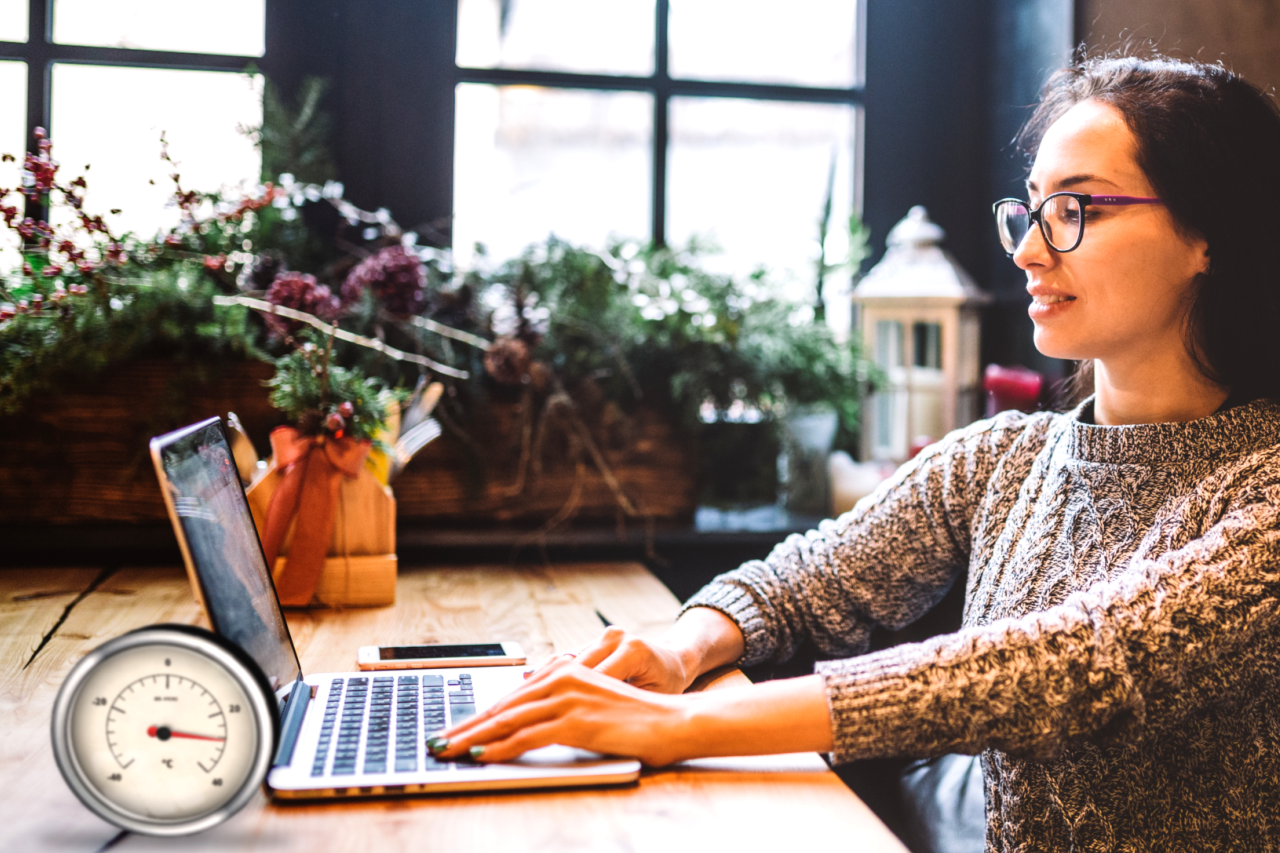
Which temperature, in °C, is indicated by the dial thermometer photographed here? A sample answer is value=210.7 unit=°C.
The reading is value=28 unit=°C
